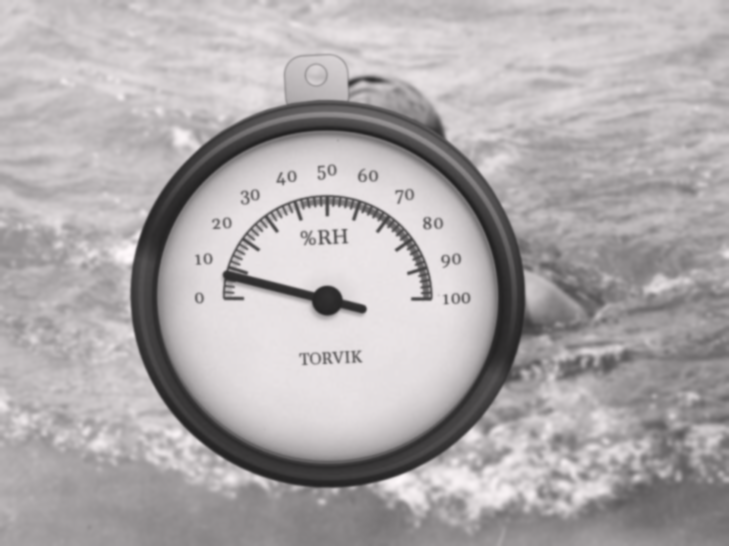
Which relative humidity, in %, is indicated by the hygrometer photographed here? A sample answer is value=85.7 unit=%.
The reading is value=8 unit=%
